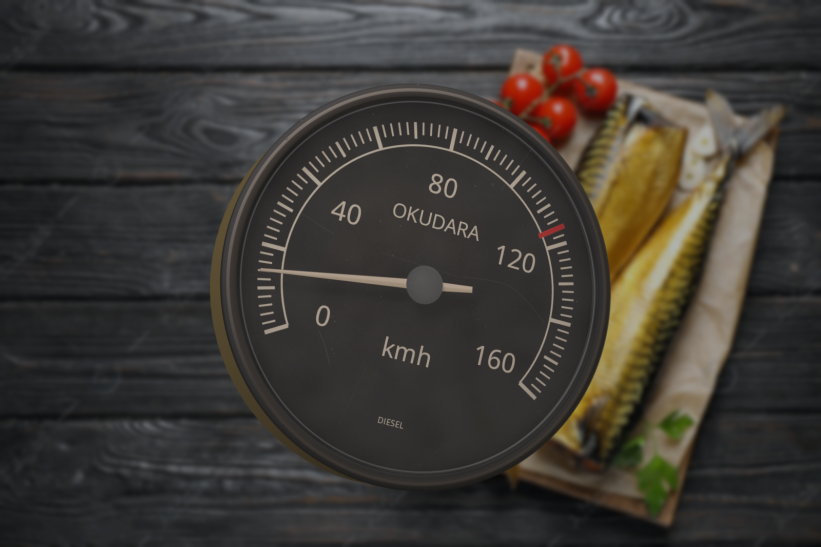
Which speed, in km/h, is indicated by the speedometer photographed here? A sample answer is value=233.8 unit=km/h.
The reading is value=14 unit=km/h
